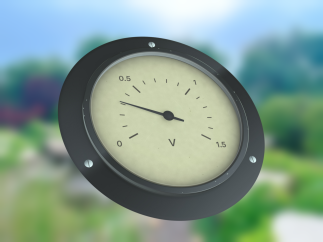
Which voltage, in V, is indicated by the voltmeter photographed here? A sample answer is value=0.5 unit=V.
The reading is value=0.3 unit=V
